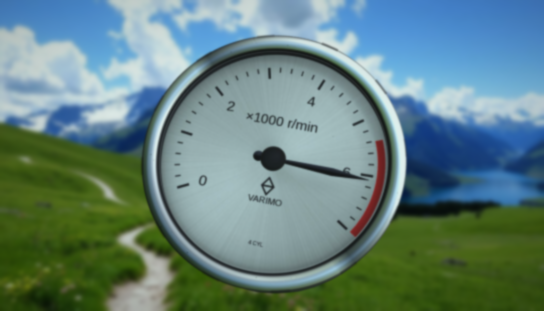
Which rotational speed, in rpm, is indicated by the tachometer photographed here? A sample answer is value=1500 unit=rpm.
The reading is value=6100 unit=rpm
